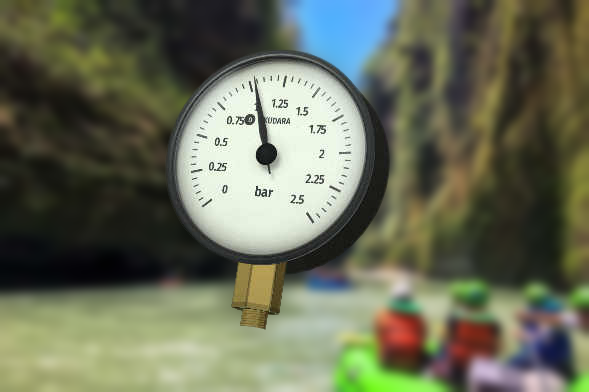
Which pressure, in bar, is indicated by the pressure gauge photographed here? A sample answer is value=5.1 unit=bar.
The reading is value=1.05 unit=bar
